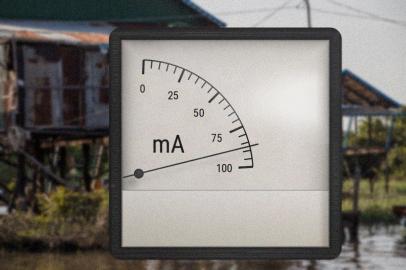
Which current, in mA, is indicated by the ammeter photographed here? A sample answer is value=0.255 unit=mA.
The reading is value=87.5 unit=mA
